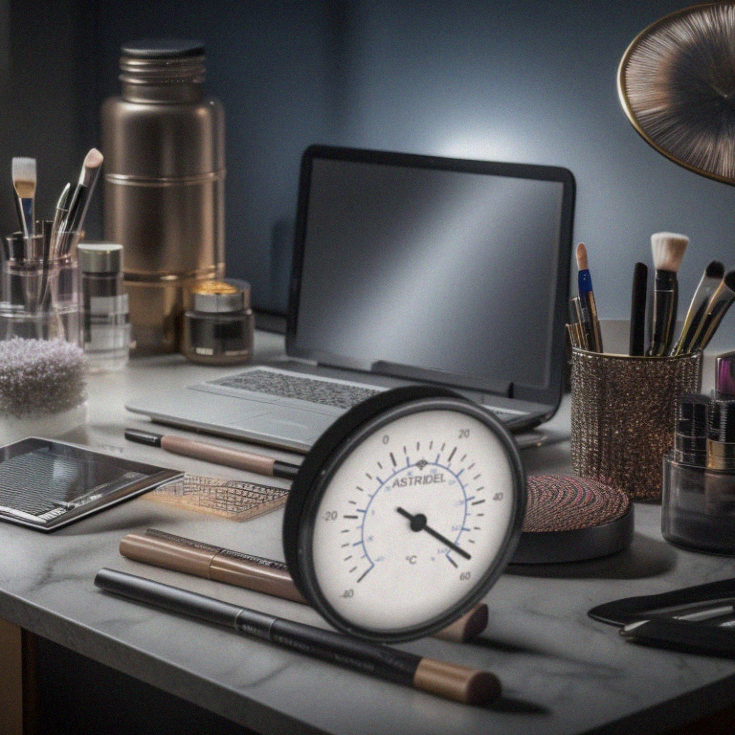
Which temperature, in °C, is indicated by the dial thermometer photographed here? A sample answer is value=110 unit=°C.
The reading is value=56 unit=°C
